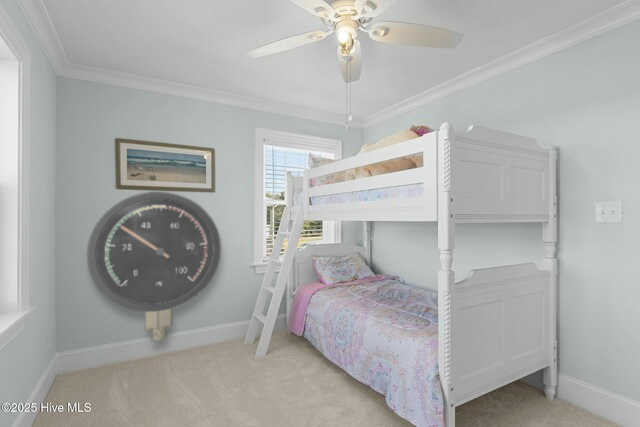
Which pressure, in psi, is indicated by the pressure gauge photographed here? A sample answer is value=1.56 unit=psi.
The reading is value=30 unit=psi
